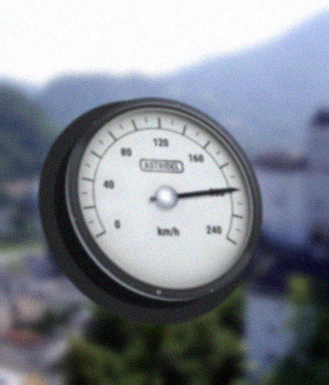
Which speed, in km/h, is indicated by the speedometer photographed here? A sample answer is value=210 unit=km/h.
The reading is value=200 unit=km/h
